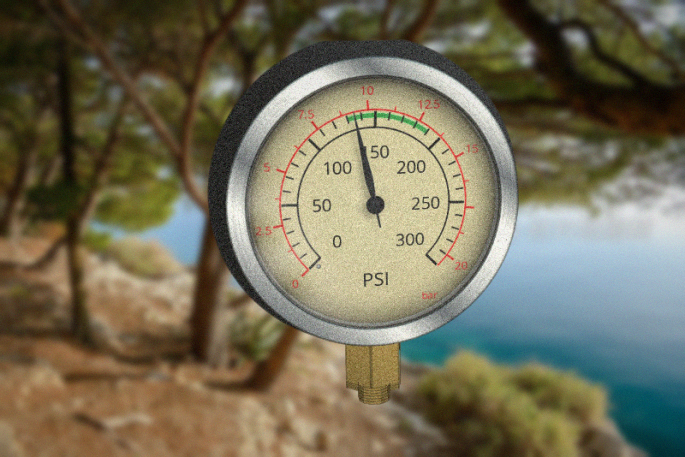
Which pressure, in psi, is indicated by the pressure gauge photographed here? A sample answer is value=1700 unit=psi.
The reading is value=135 unit=psi
